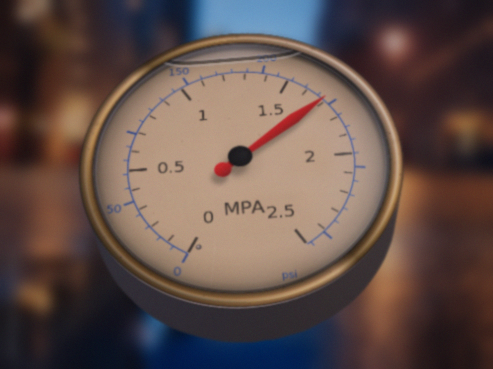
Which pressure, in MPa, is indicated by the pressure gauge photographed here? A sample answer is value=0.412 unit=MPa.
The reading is value=1.7 unit=MPa
